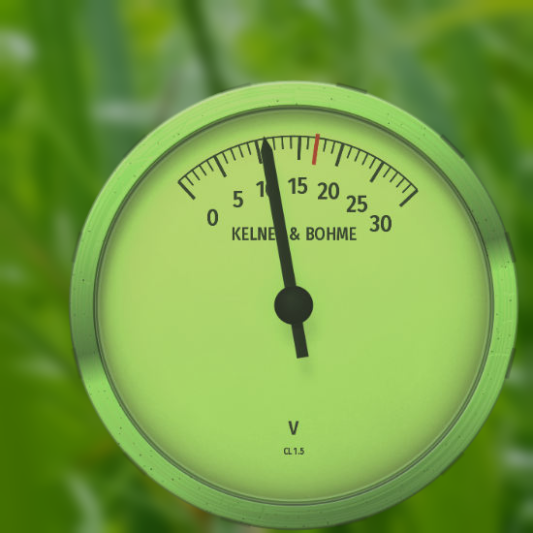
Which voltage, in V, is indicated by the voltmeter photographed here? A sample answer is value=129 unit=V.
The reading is value=11 unit=V
